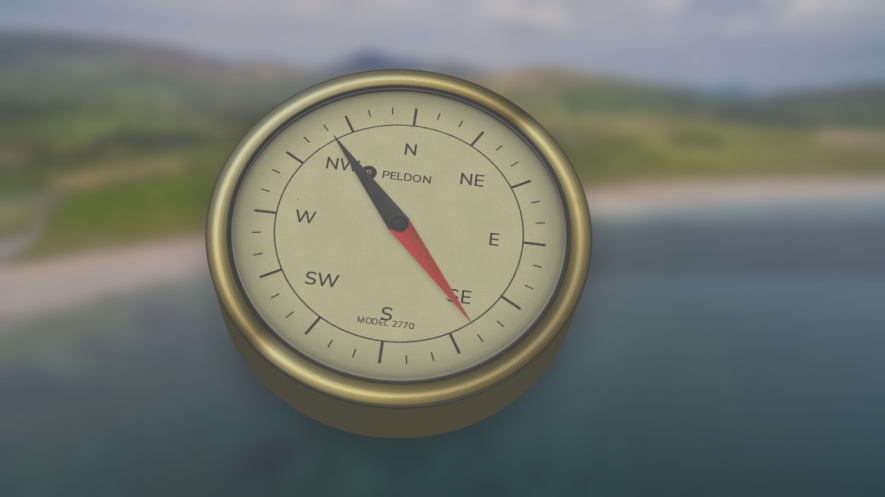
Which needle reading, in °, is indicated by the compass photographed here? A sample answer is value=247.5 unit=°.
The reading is value=140 unit=°
